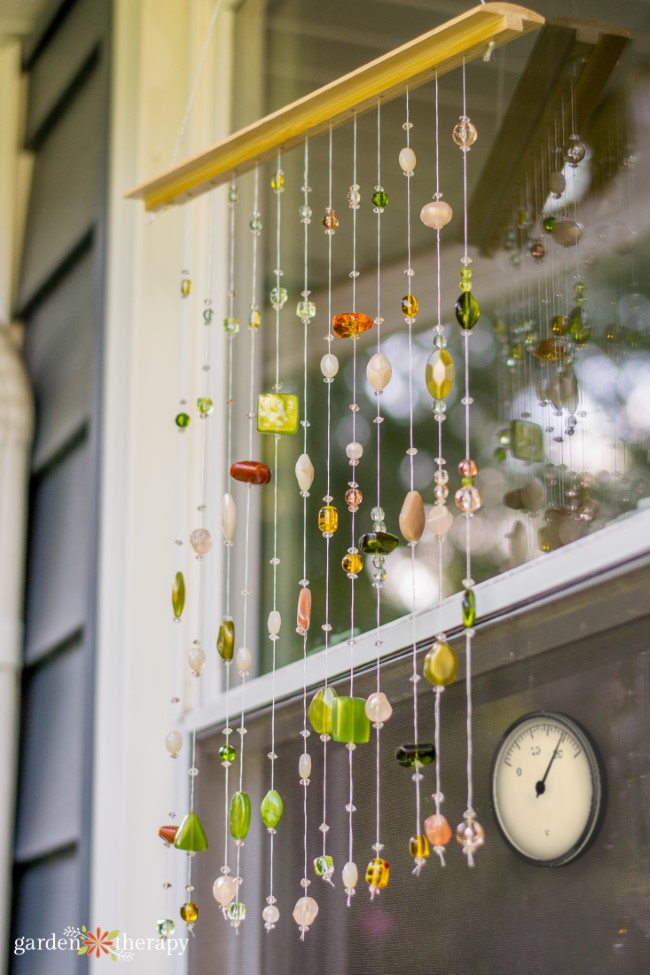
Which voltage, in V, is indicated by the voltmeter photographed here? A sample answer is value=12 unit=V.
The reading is value=20 unit=V
